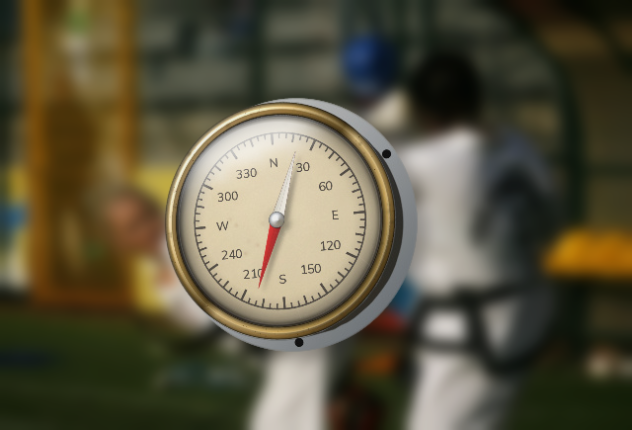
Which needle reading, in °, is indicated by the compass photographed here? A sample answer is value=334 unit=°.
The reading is value=200 unit=°
